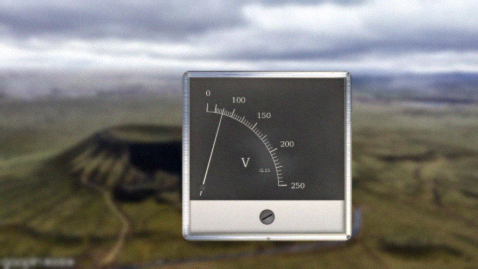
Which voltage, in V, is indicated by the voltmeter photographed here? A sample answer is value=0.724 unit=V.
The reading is value=75 unit=V
